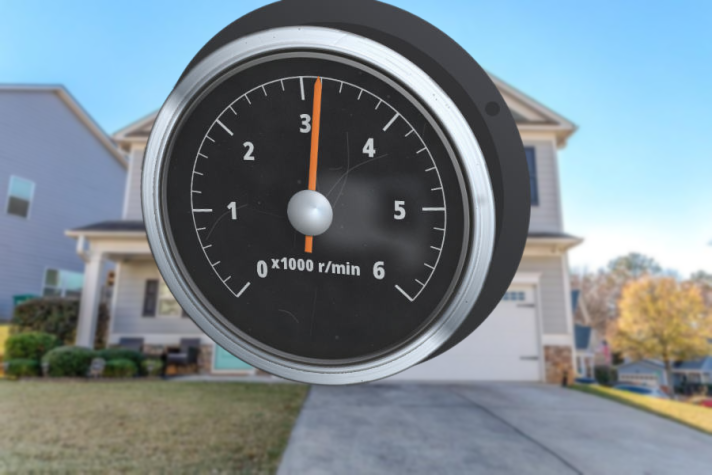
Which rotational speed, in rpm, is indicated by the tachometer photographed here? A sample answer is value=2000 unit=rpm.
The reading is value=3200 unit=rpm
